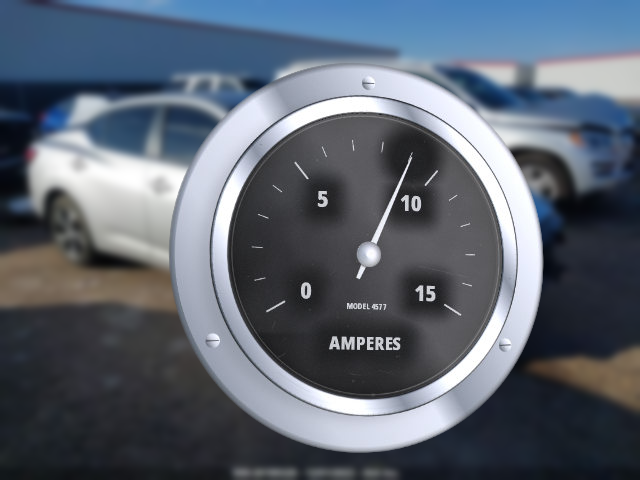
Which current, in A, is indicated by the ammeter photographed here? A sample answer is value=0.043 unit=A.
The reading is value=9 unit=A
